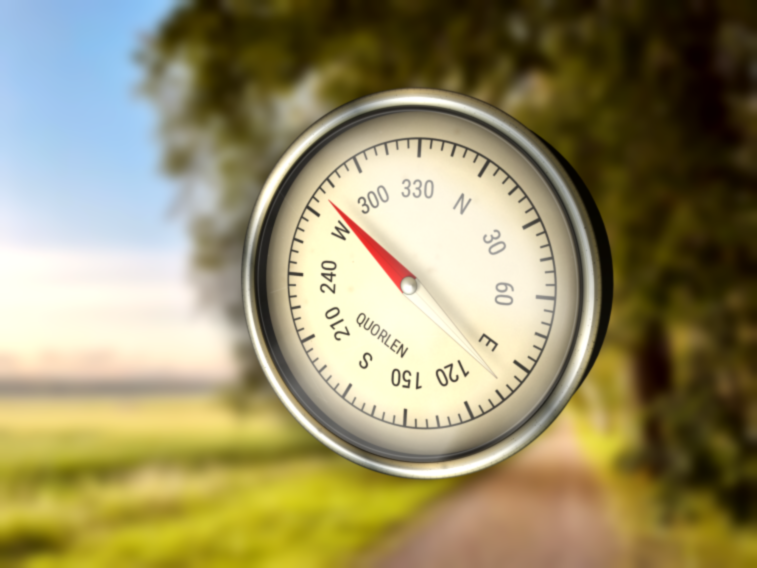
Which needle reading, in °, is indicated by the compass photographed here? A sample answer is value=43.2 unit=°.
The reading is value=280 unit=°
